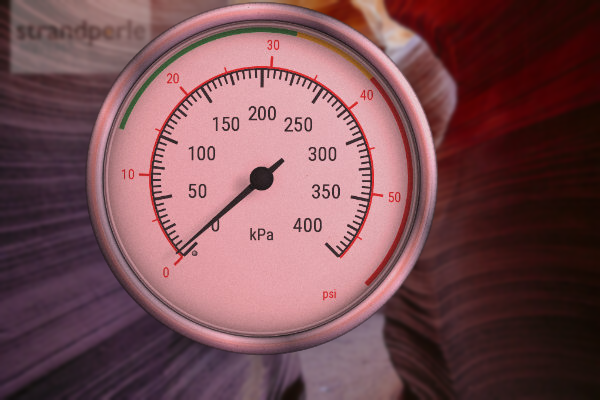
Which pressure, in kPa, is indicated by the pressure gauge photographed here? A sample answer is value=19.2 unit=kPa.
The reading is value=5 unit=kPa
